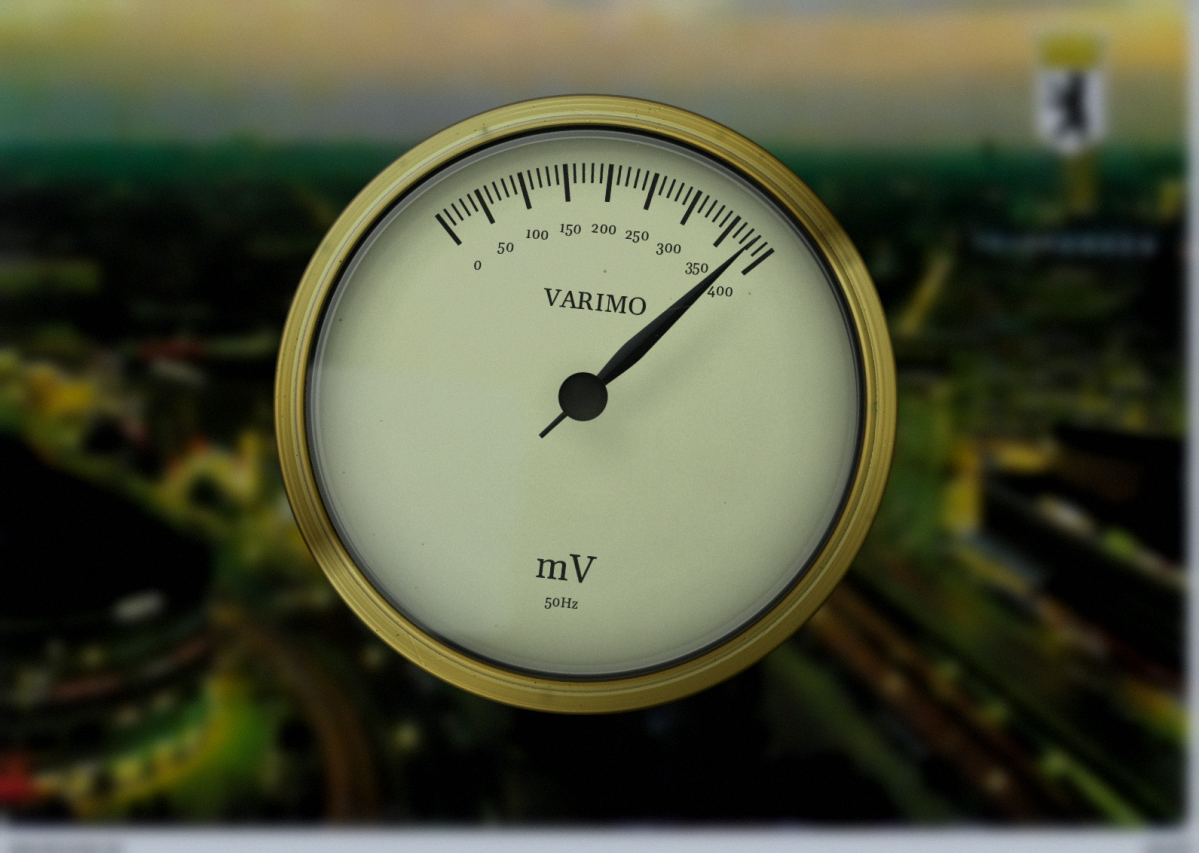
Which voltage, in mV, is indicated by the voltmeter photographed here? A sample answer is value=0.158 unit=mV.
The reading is value=380 unit=mV
